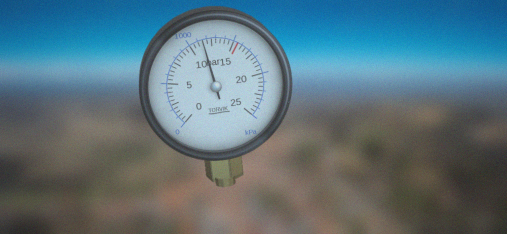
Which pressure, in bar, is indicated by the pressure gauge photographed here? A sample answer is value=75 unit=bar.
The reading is value=11.5 unit=bar
